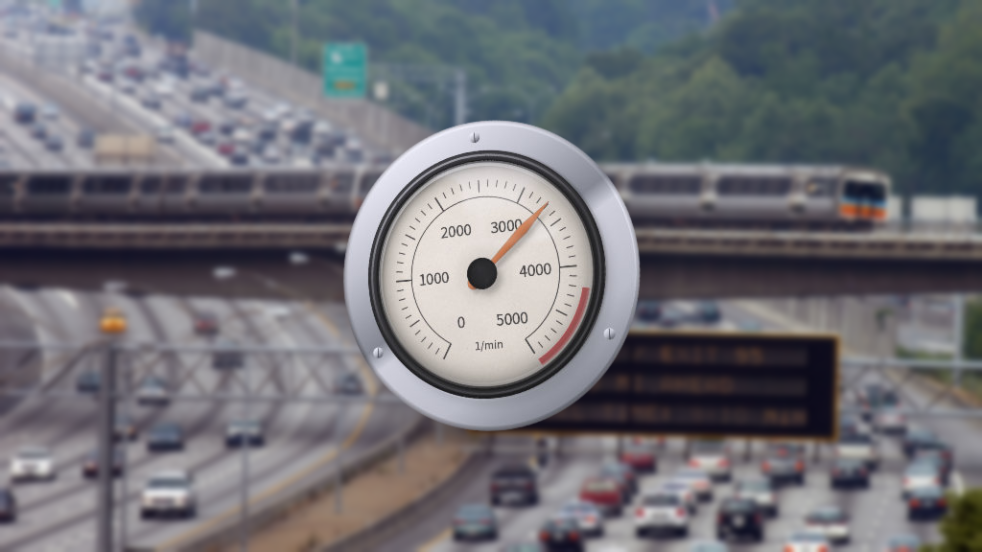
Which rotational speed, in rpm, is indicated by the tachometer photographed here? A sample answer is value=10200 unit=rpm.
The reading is value=3300 unit=rpm
